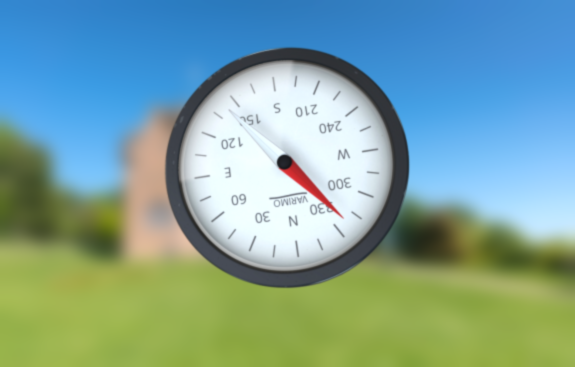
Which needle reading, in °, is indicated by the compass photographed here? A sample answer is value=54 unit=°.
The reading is value=322.5 unit=°
